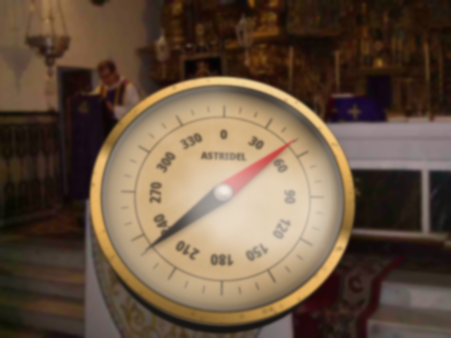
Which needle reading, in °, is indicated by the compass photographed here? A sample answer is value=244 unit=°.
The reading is value=50 unit=°
